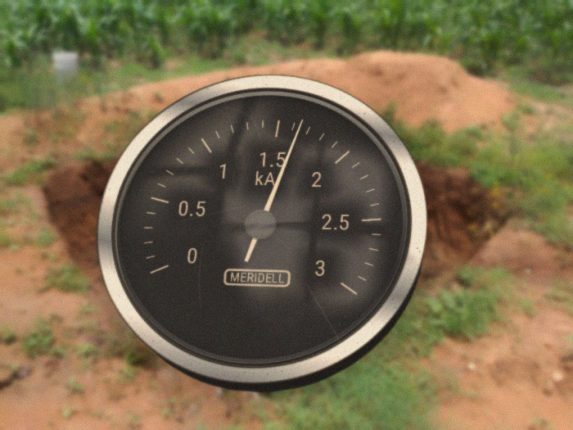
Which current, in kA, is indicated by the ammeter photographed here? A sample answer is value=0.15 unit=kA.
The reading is value=1.65 unit=kA
